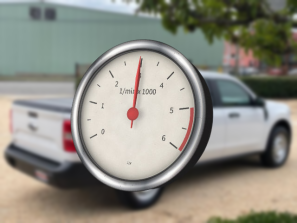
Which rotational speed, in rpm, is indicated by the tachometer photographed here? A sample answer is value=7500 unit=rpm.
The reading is value=3000 unit=rpm
